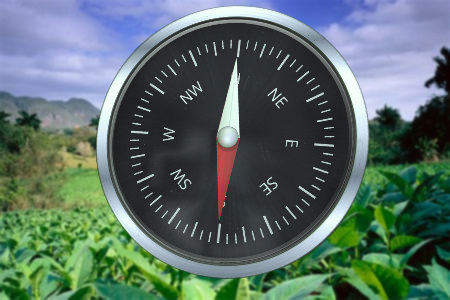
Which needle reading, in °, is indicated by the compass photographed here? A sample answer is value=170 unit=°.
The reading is value=180 unit=°
